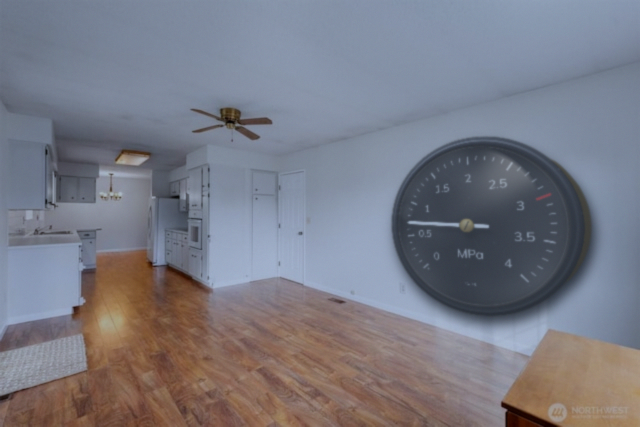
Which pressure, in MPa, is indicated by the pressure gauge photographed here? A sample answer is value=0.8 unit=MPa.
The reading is value=0.7 unit=MPa
